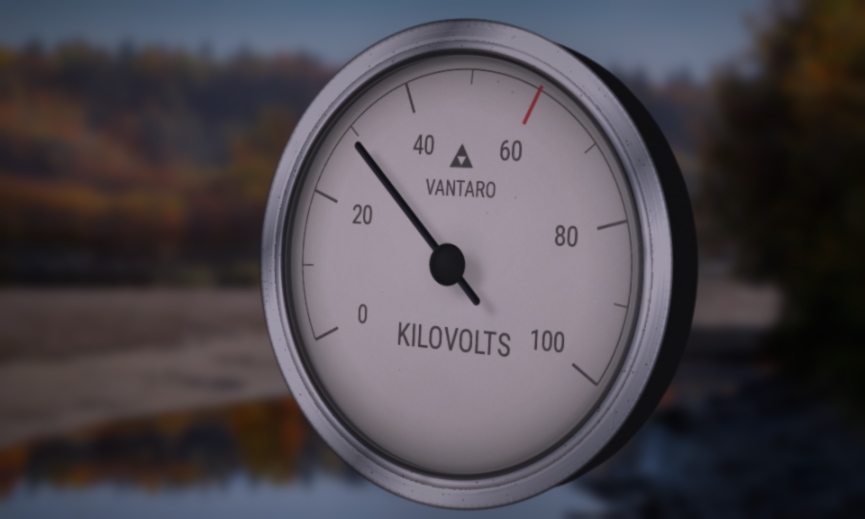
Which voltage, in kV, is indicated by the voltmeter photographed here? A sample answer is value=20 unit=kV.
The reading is value=30 unit=kV
